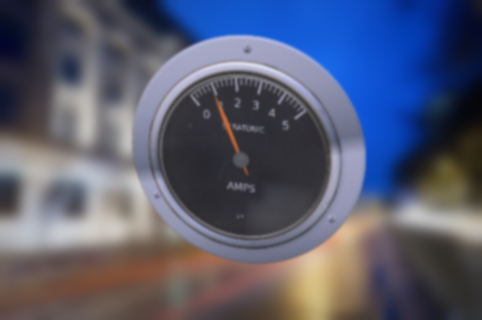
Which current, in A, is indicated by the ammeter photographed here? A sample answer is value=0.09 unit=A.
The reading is value=1 unit=A
